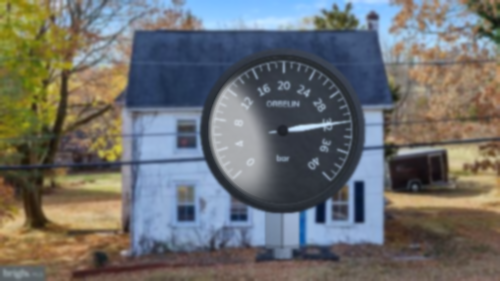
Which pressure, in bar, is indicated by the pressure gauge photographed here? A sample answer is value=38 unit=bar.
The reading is value=32 unit=bar
